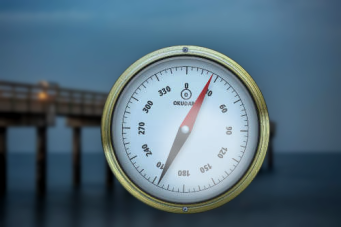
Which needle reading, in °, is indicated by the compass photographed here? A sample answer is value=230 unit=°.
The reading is value=25 unit=°
